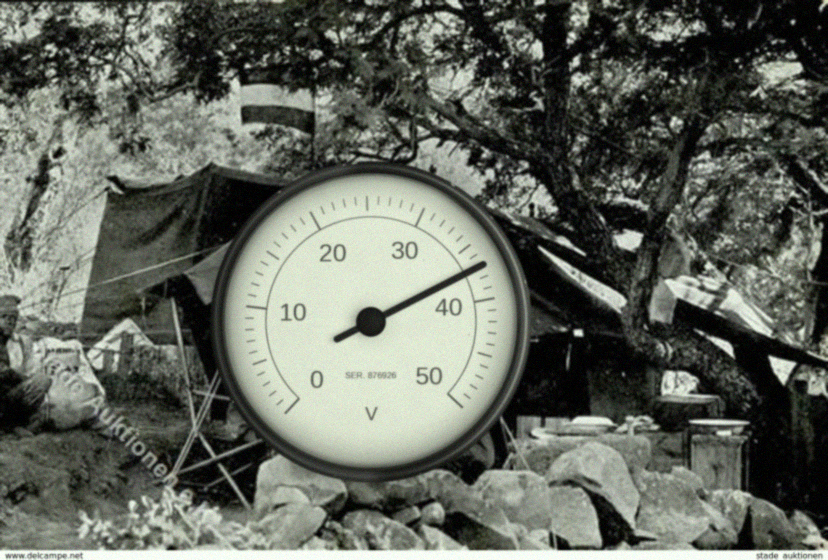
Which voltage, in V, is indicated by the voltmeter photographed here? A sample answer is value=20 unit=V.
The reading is value=37 unit=V
